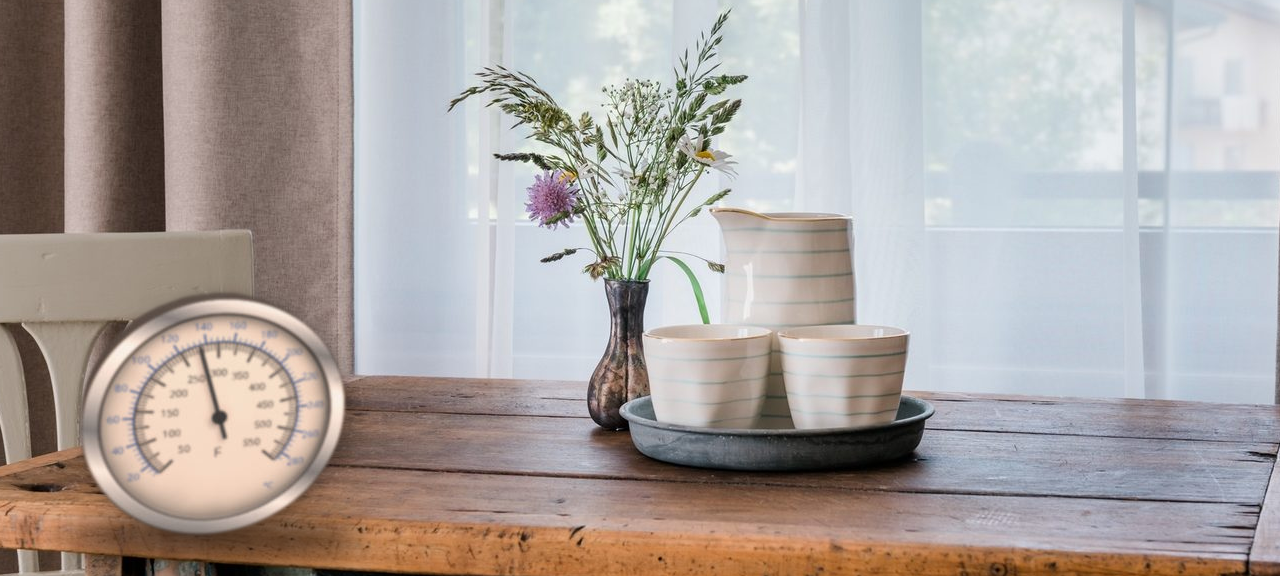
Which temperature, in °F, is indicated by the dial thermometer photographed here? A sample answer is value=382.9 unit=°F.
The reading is value=275 unit=°F
